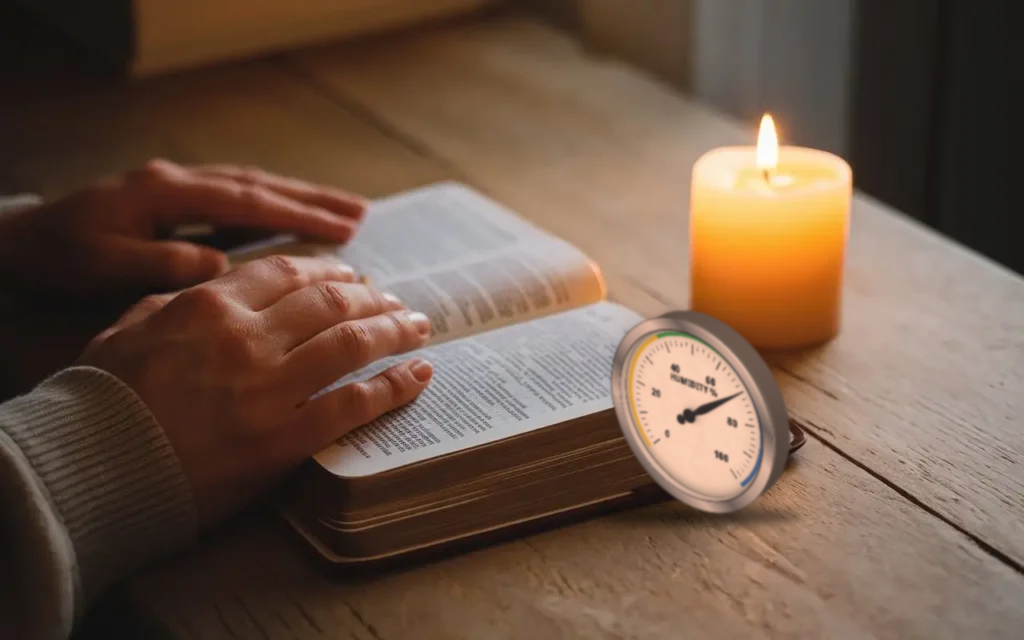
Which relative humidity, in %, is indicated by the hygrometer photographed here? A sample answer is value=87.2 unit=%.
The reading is value=70 unit=%
